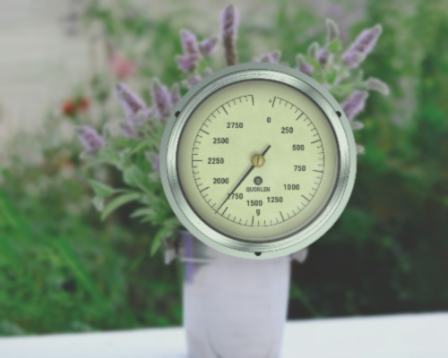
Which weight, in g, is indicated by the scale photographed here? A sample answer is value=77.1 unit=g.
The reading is value=1800 unit=g
